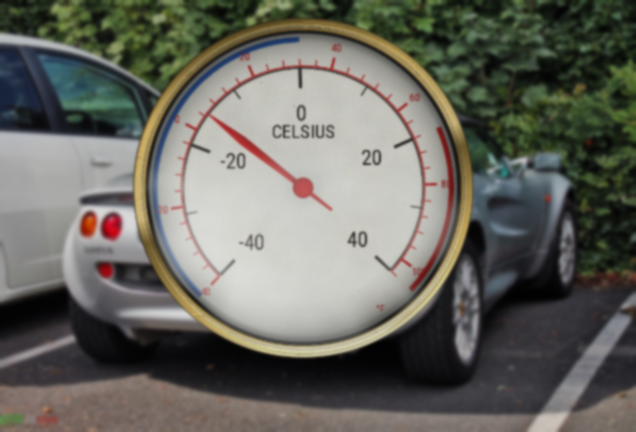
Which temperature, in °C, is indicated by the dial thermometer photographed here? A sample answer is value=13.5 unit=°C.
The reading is value=-15 unit=°C
